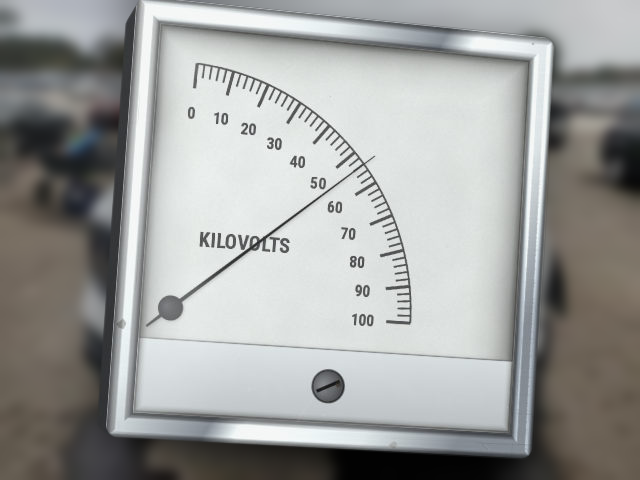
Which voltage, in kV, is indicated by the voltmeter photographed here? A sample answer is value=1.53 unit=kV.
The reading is value=54 unit=kV
